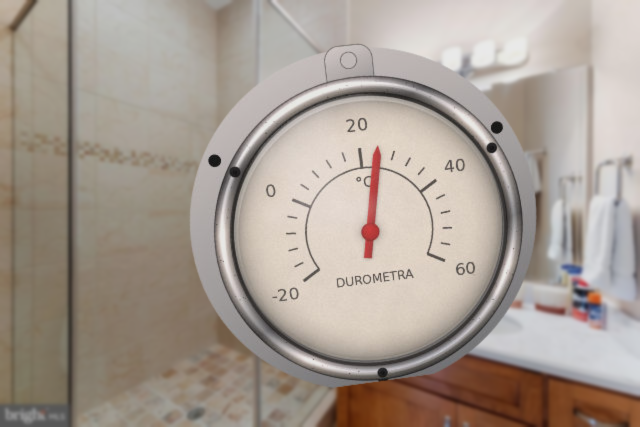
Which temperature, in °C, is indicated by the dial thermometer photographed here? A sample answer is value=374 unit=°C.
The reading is value=24 unit=°C
